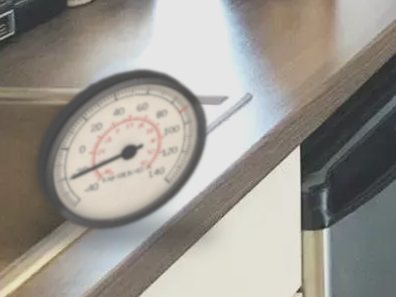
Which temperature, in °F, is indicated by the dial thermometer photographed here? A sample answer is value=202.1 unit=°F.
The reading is value=-20 unit=°F
